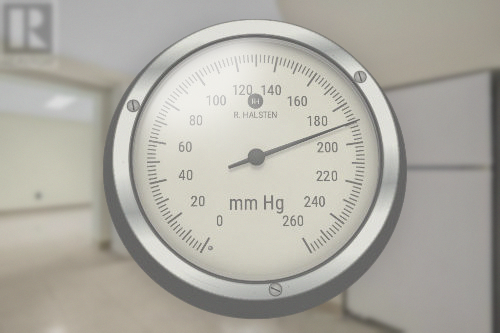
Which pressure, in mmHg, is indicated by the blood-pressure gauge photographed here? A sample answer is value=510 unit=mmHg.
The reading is value=190 unit=mmHg
